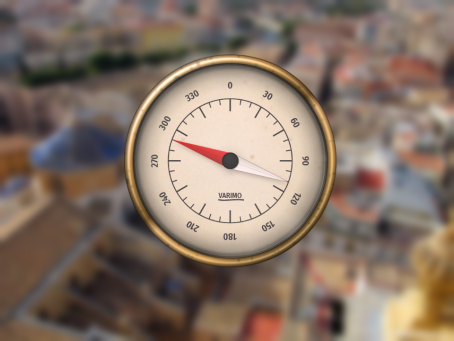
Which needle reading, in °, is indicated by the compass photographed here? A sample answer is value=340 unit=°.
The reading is value=290 unit=°
